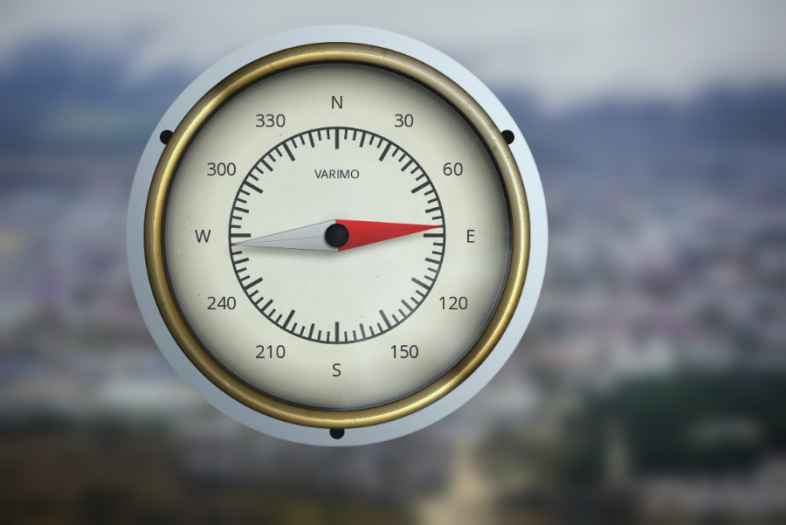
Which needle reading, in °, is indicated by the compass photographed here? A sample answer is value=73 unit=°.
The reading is value=85 unit=°
